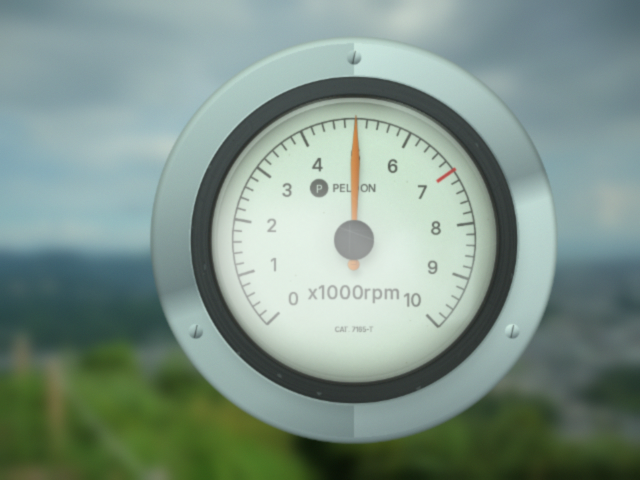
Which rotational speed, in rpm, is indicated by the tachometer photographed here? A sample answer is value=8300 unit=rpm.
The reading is value=5000 unit=rpm
